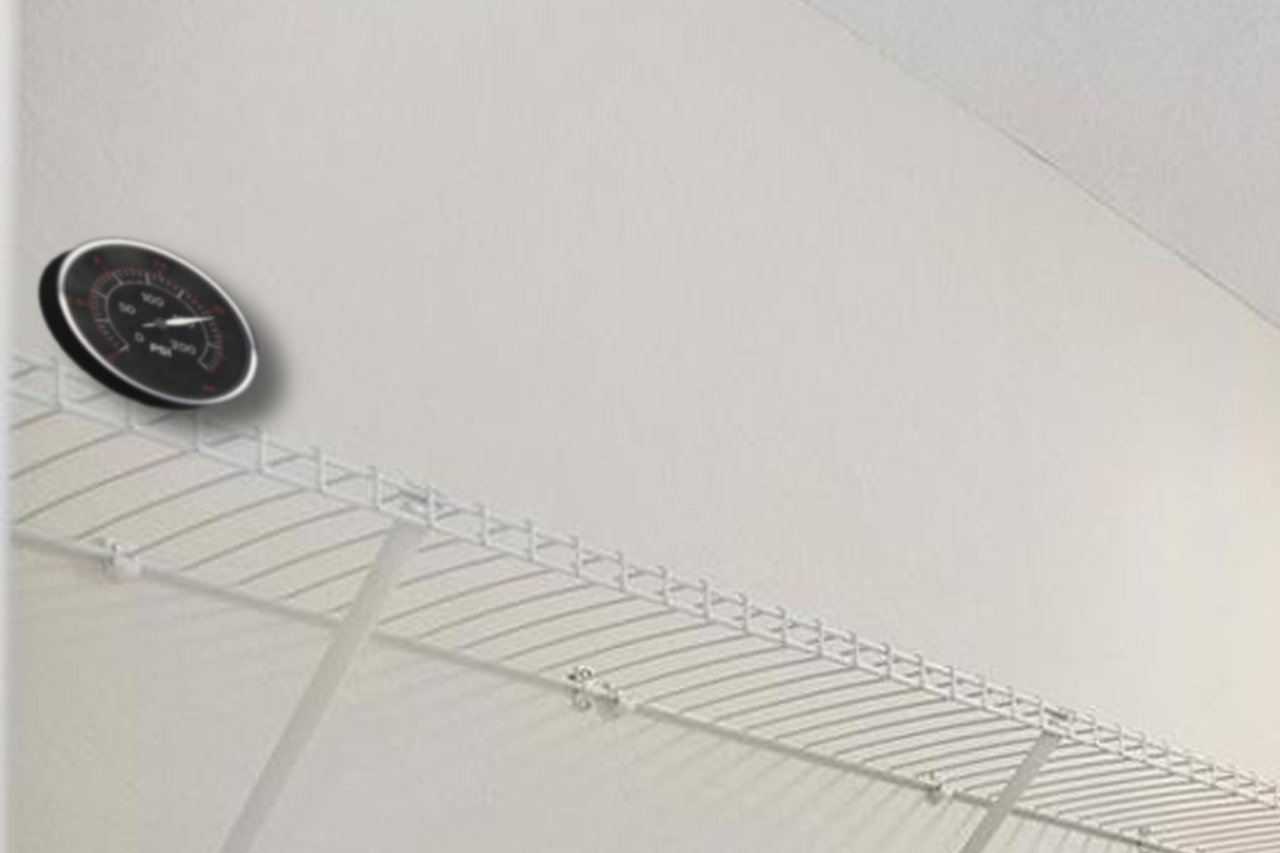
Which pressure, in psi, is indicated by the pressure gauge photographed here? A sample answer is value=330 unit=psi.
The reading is value=150 unit=psi
